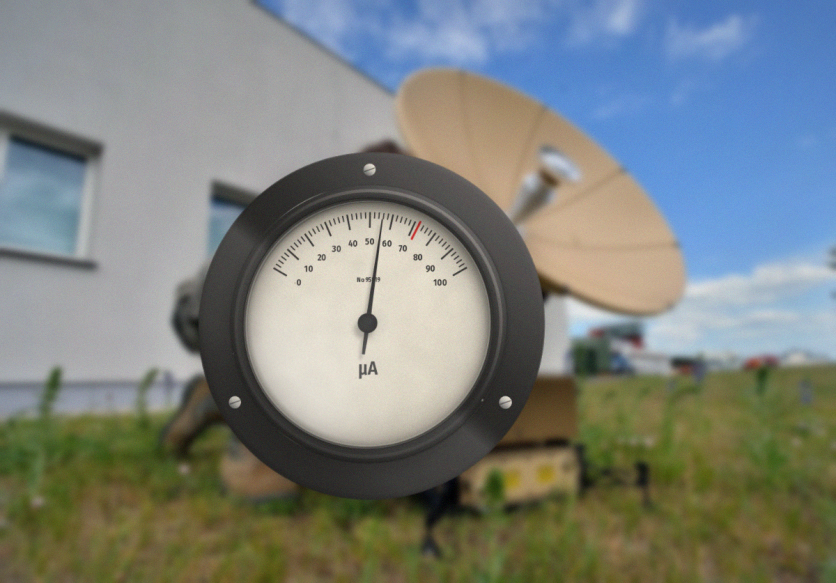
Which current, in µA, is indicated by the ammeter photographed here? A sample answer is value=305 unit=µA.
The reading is value=56 unit=µA
